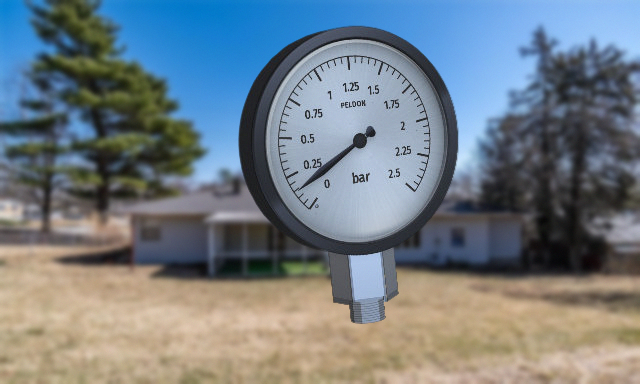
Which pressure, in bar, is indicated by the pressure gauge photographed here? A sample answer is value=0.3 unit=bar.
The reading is value=0.15 unit=bar
